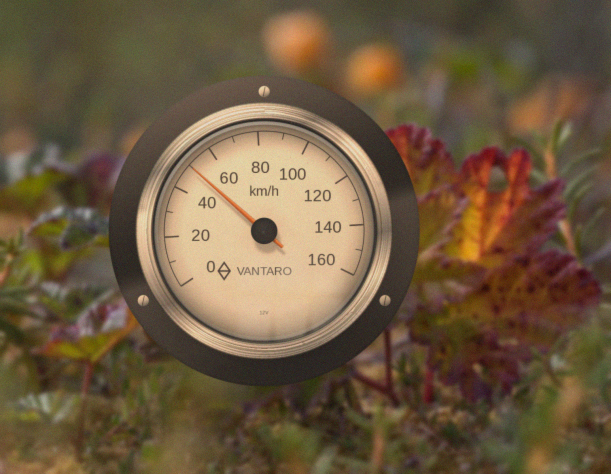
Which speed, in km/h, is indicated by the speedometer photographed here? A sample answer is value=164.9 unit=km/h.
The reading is value=50 unit=km/h
